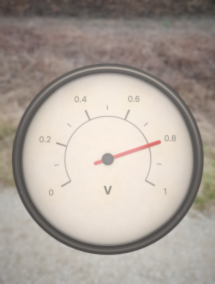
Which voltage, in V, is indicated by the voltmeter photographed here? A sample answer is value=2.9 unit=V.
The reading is value=0.8 unit=V
